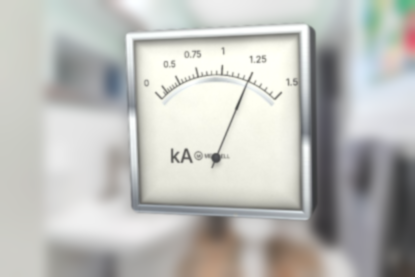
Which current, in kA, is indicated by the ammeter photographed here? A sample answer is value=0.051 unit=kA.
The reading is value=1.25 unit=kA
